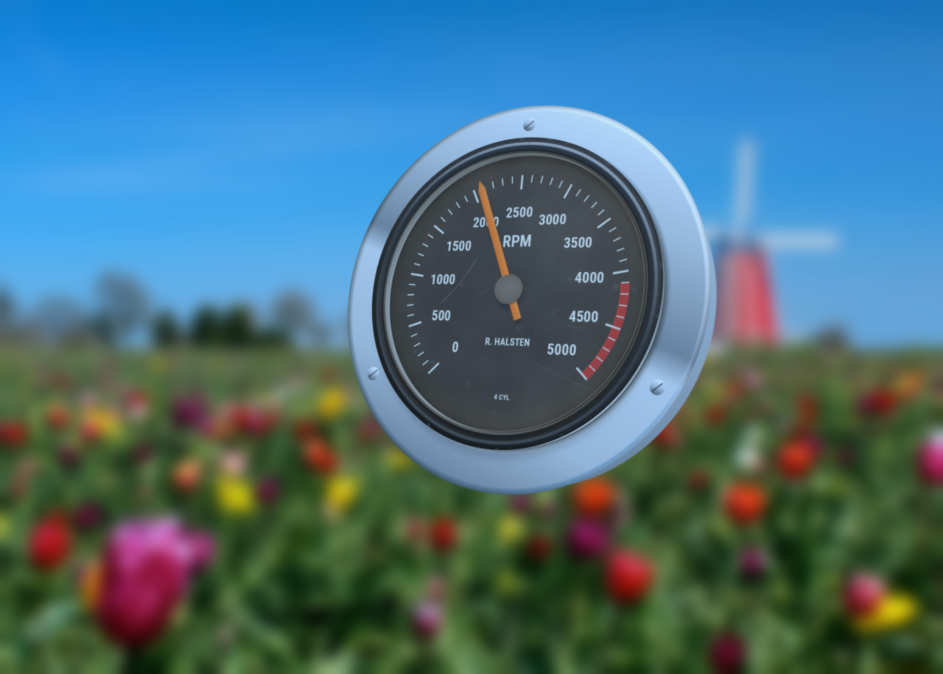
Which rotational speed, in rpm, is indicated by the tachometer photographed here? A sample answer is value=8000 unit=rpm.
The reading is value=2100 unit=rpm
